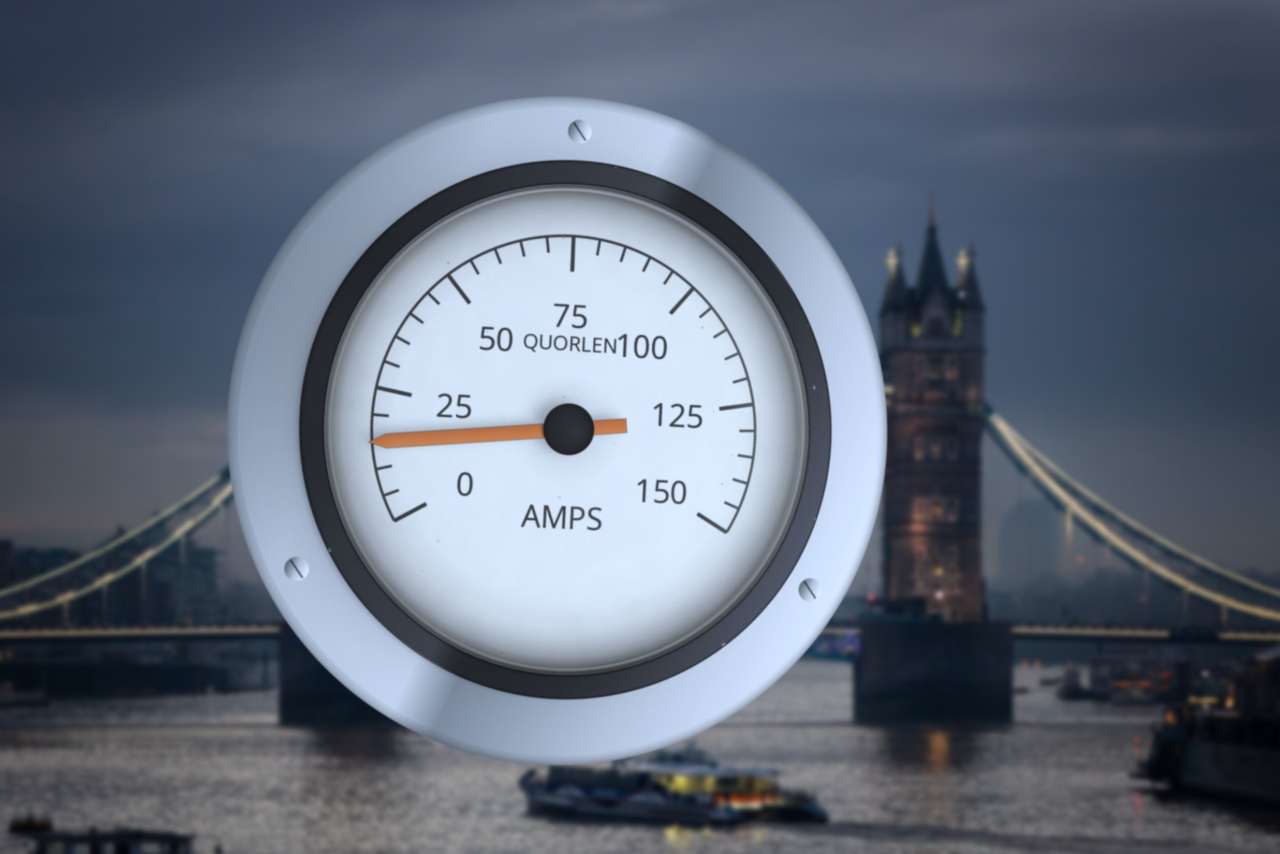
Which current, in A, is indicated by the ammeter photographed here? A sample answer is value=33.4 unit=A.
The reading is value=15 unit=A
